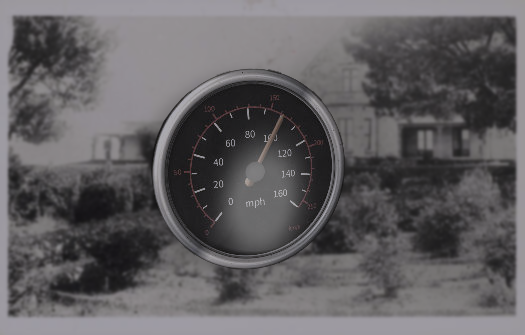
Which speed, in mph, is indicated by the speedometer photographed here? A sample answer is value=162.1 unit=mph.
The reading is value=100 unit=mph
